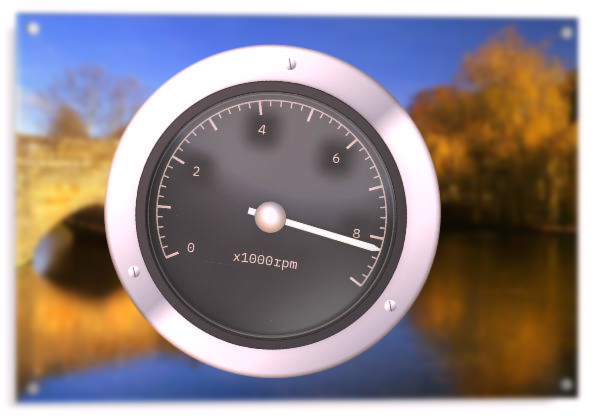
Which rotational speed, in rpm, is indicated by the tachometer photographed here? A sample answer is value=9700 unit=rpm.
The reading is value=8200 unit=rpm
